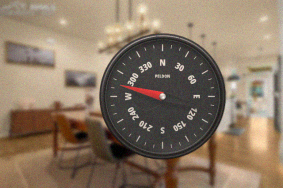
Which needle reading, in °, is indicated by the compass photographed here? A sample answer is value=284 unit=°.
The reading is value=285 unit=°
